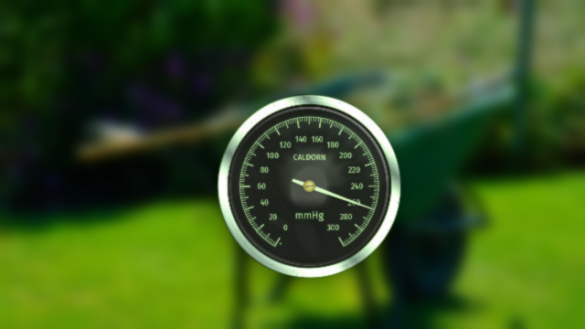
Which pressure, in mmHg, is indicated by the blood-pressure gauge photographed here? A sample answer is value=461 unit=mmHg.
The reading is value=260 unit=mmHg
